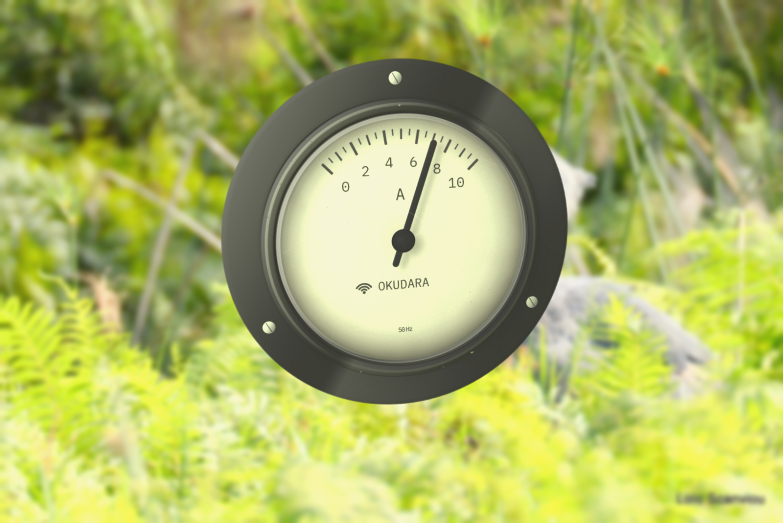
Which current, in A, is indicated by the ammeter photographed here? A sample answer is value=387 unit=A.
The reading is value=7 unit=A
